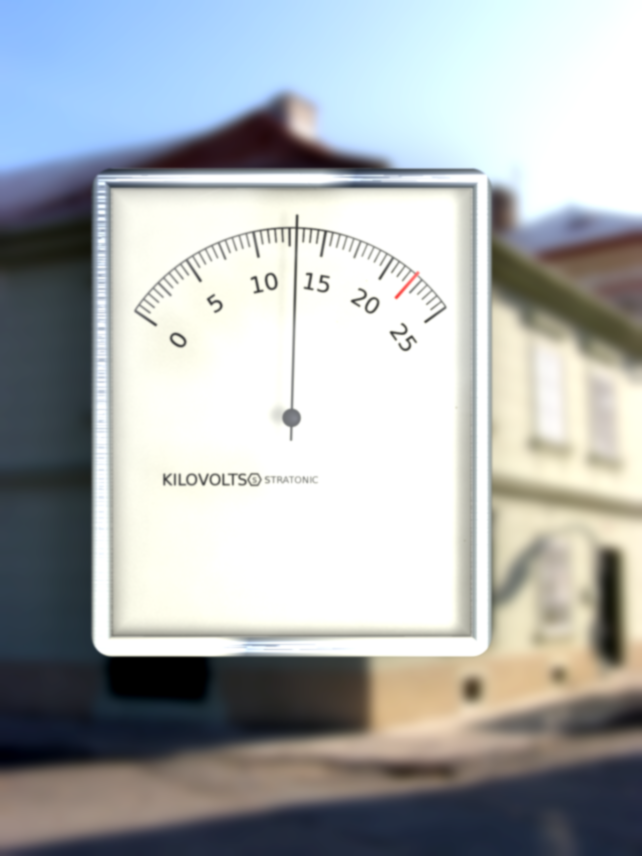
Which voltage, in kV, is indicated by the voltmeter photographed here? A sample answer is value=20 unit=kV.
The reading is value=13 unit=kV
